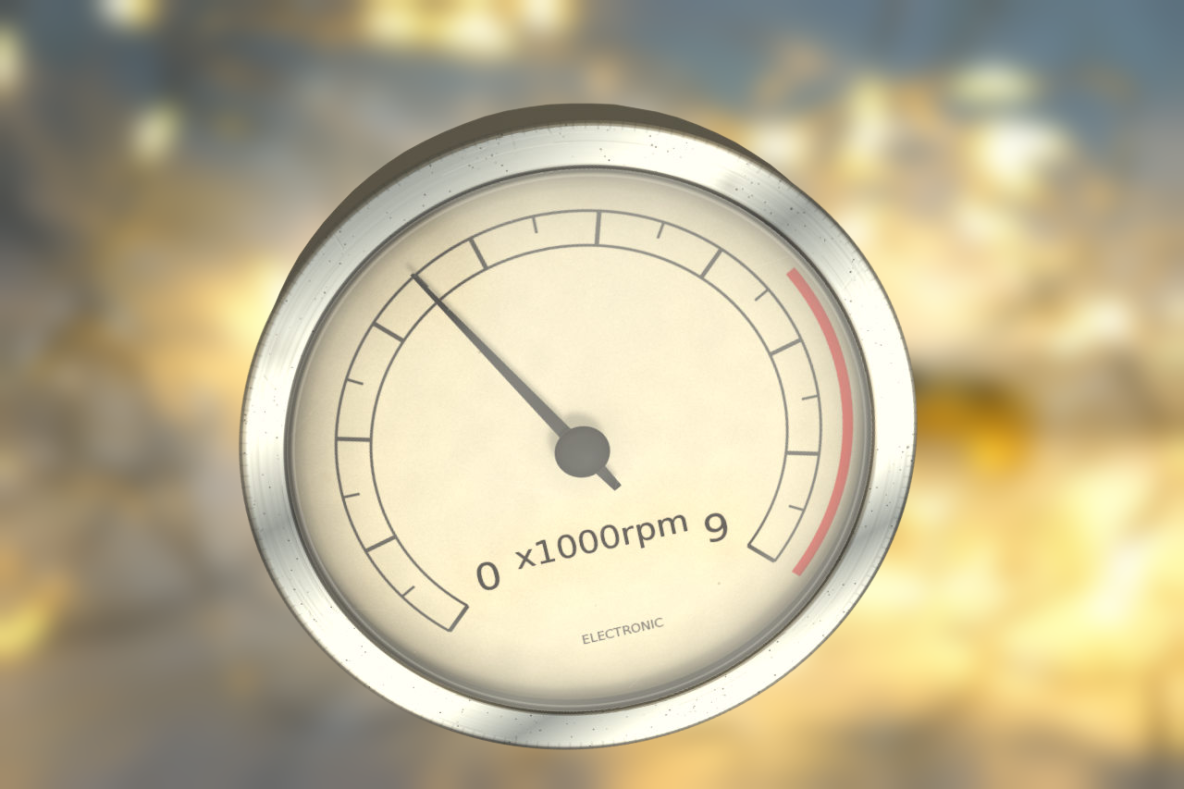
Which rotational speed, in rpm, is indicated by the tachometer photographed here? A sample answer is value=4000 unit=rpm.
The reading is value=3500 unit=rpm
